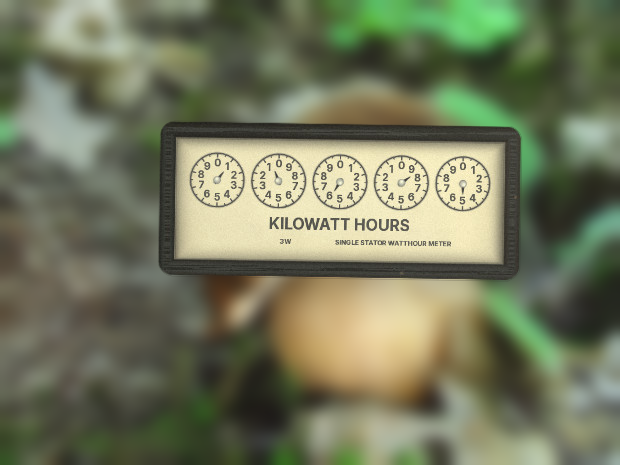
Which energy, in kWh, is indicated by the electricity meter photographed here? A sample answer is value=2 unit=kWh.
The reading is value=10585 unit=kWh
